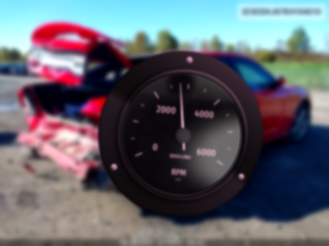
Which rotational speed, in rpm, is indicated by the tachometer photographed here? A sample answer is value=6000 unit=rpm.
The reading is value=2750 unit=rpm
